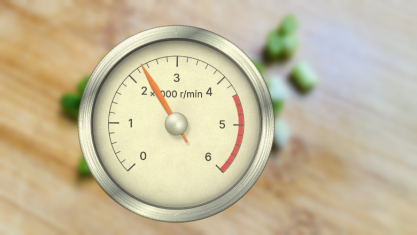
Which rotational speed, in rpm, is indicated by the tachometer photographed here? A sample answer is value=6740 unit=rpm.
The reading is value=2300 unit=rpm
